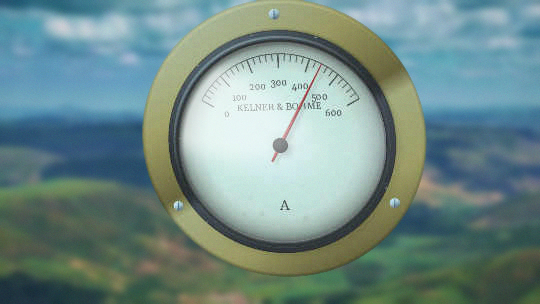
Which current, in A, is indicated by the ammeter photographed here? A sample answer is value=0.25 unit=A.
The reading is value=440 unit=A
